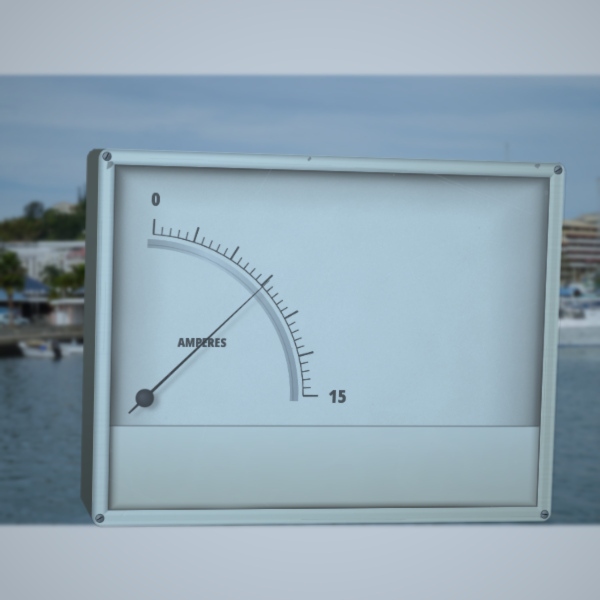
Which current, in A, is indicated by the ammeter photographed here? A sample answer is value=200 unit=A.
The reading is value=7.5 unit=A
